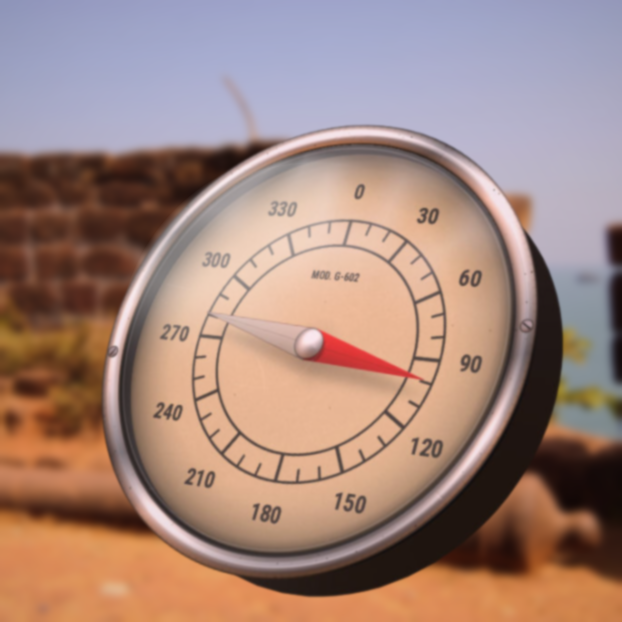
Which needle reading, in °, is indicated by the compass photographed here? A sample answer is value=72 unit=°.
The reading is value=100 unit=°
